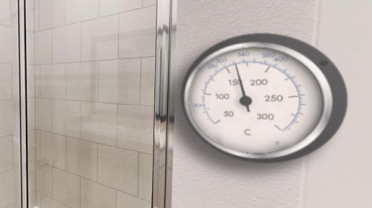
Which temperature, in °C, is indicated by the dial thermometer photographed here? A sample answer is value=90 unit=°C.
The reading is value=162.5 unit=°C
